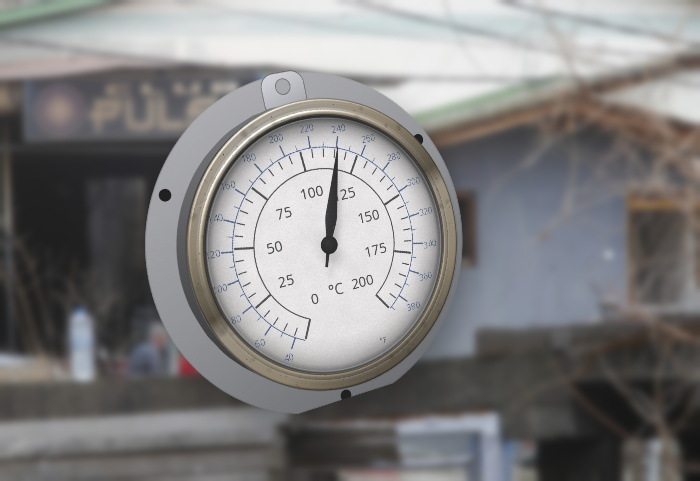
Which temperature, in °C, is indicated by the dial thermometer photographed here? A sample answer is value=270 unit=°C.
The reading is value=115 unit=°C
